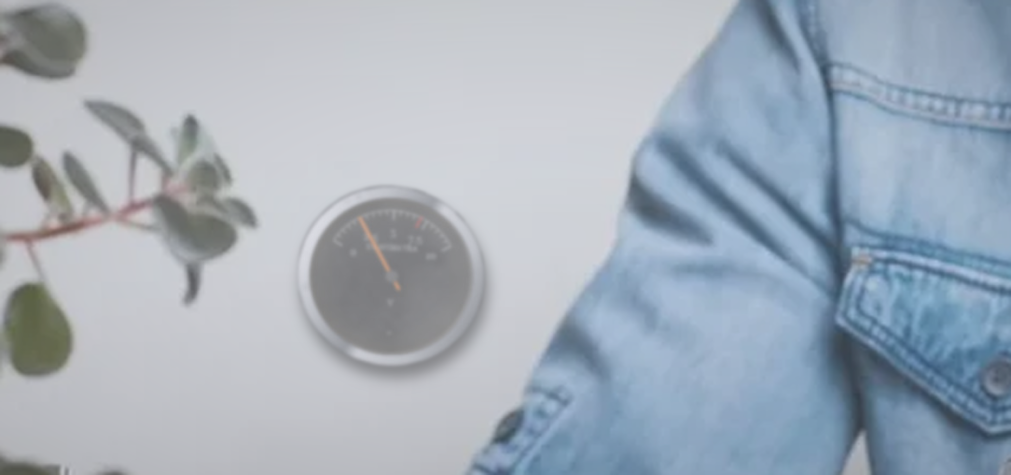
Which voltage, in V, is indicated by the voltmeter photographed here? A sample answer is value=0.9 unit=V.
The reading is value=2.5 unit=V
